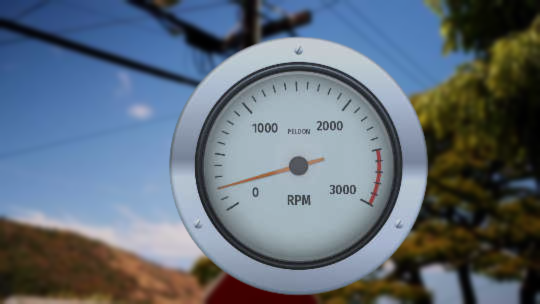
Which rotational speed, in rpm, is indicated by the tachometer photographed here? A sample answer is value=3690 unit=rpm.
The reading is value=200 unit=rpm
